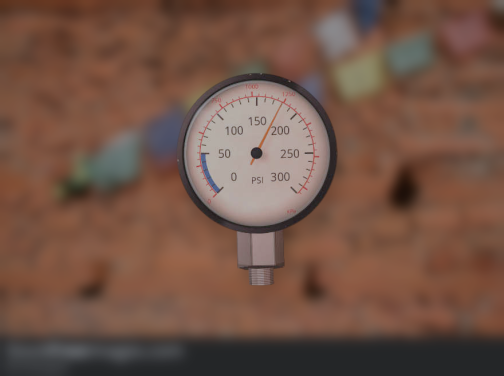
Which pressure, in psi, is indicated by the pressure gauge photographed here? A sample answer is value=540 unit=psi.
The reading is value=180 unit=psi
